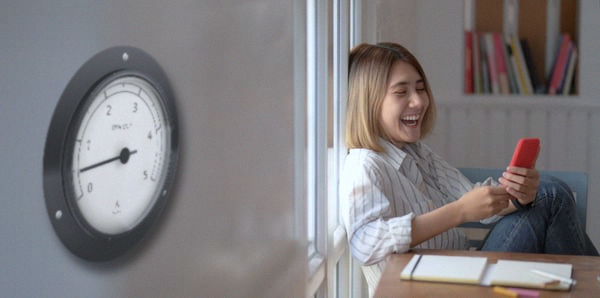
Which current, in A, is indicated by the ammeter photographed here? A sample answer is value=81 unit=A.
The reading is value=0.5 unit=A
